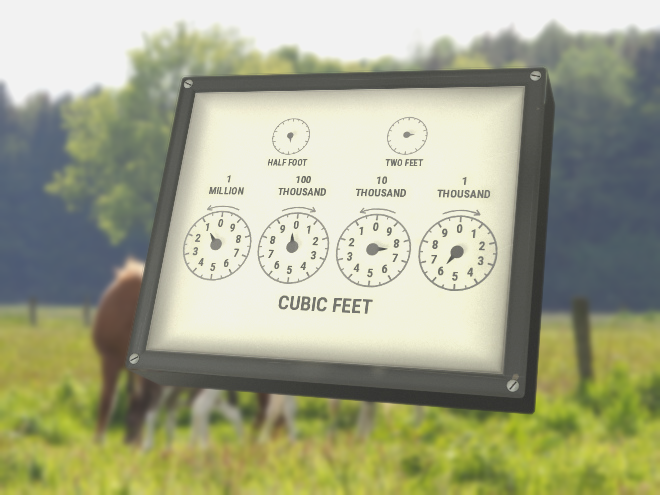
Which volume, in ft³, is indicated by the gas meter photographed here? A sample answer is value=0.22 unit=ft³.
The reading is value=97600 unit=ft³
